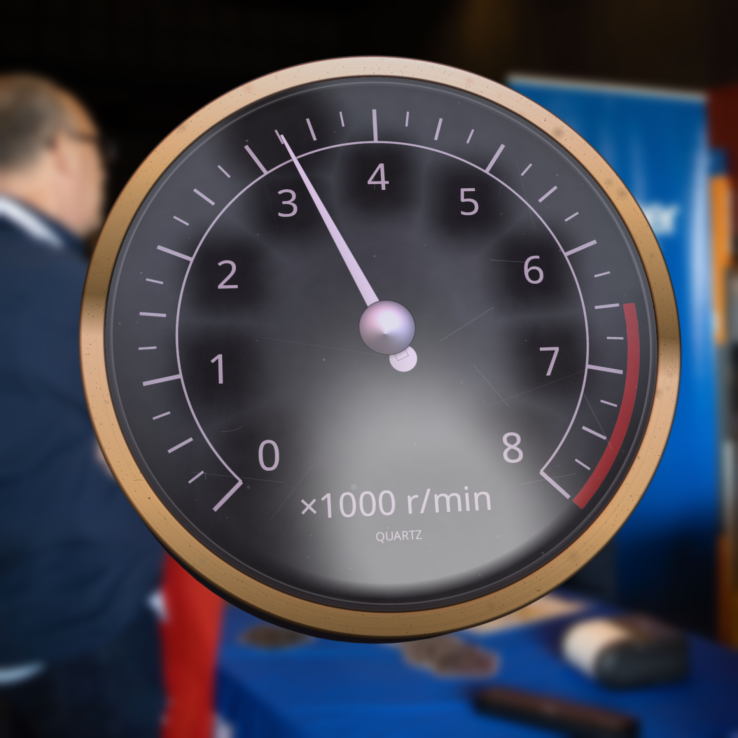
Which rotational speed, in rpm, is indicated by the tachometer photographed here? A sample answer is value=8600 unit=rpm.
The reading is value=3250 unit=rpm
